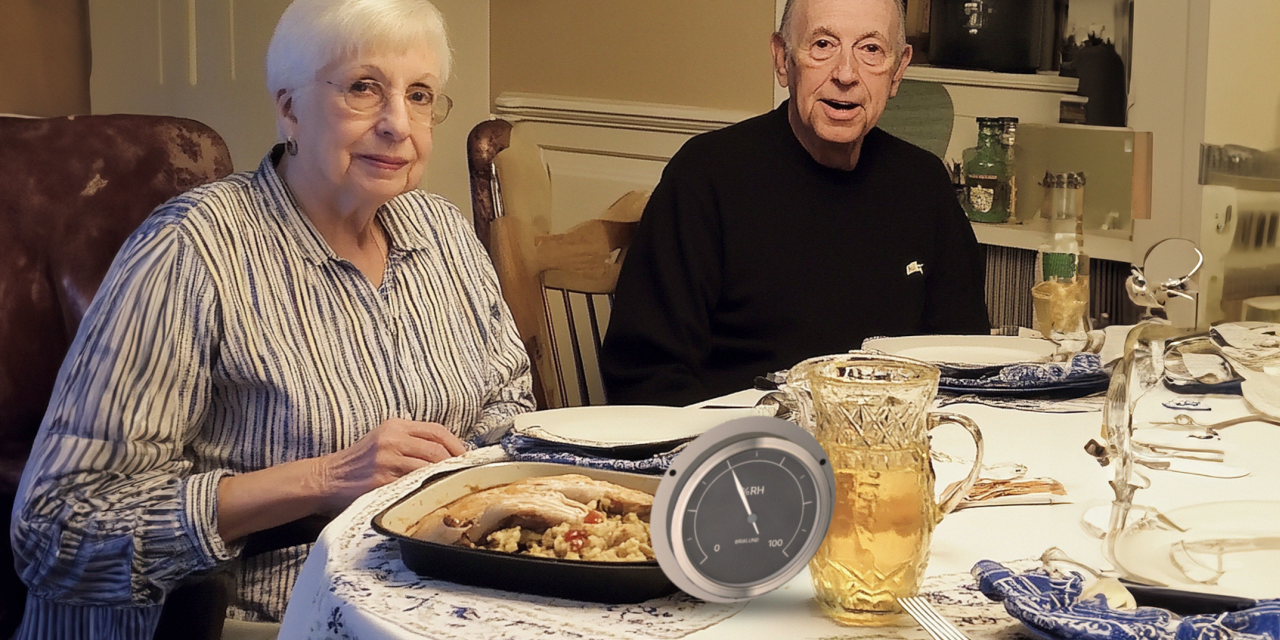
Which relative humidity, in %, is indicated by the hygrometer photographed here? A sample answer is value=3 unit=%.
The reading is value=40 unit=%
